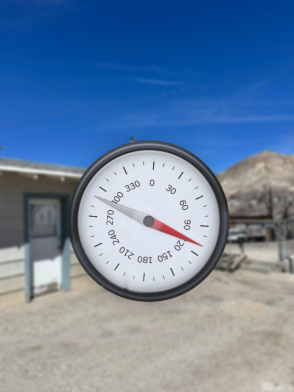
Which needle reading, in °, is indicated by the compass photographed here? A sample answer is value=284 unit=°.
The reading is value=110 unit=°
